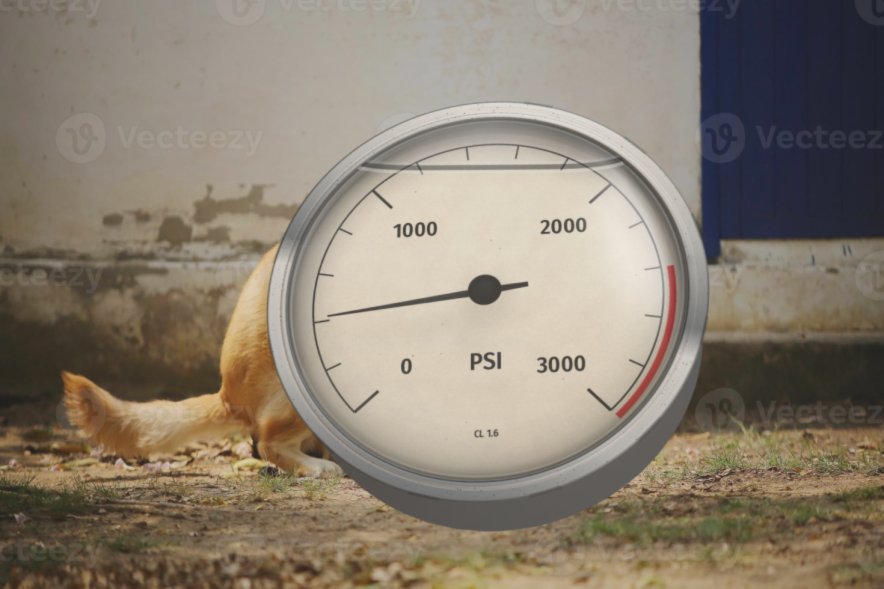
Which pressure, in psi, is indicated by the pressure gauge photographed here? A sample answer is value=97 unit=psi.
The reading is value=400 unit=psi
